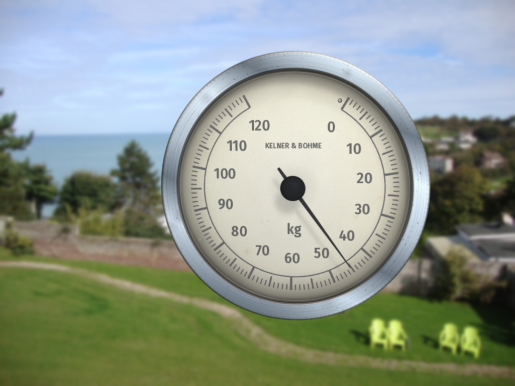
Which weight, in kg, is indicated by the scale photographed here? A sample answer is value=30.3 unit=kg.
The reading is value=45 unit=kg
